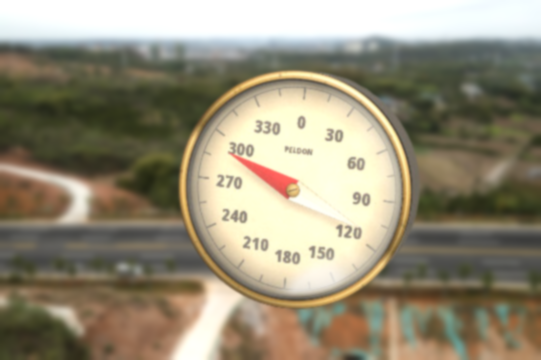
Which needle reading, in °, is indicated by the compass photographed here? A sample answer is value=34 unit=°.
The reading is value=292.5 unit=°
